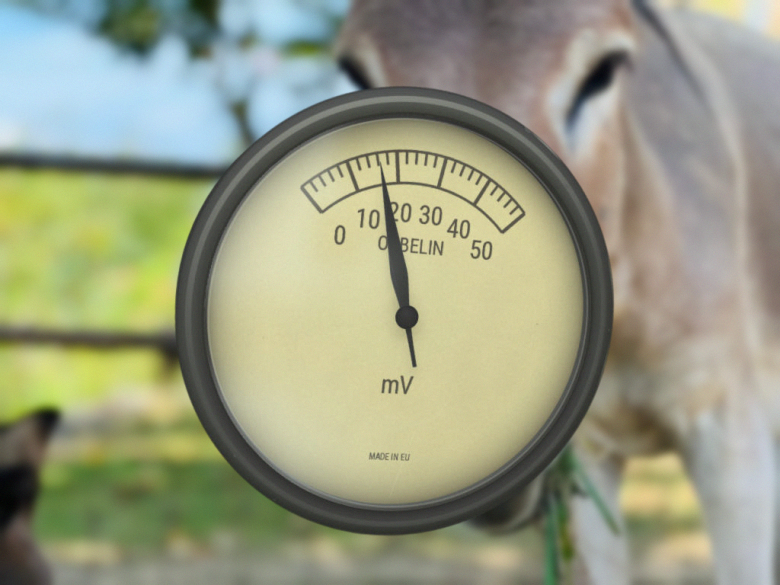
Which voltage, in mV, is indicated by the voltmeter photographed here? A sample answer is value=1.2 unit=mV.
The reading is value=16 unit=mV
